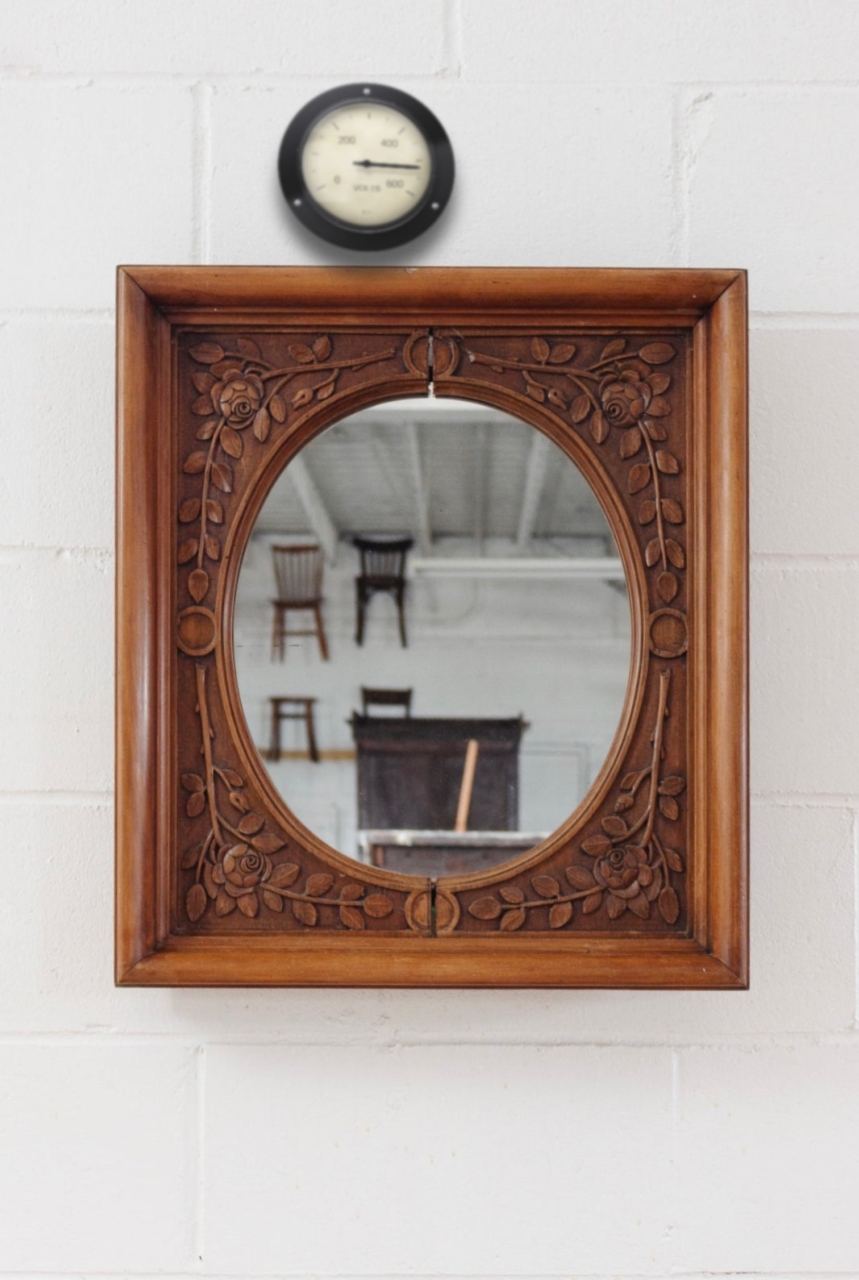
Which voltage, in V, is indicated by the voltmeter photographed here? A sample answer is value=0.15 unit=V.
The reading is value=525 unit=V
